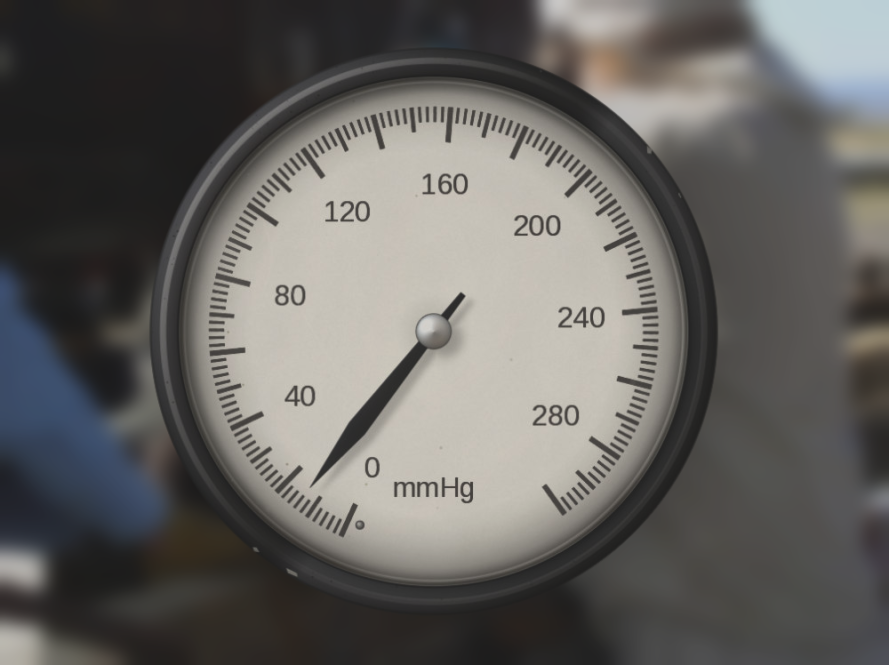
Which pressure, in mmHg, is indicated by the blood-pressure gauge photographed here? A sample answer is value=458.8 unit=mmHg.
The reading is value=14 unit=mmHg
